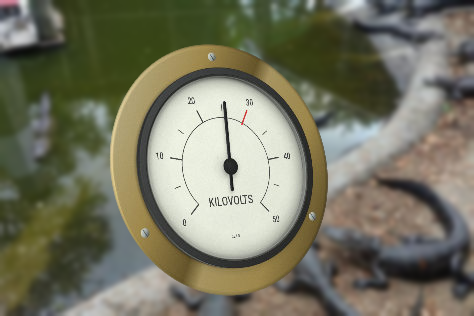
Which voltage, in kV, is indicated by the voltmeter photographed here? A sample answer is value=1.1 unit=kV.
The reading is value=25 unit=kV
